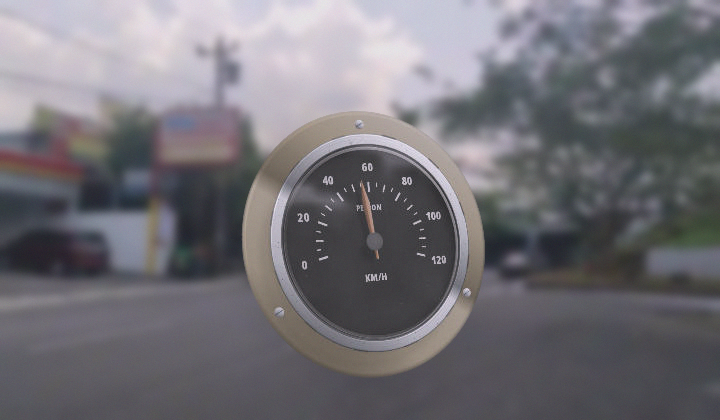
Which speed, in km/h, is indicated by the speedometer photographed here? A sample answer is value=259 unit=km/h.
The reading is value=55 unit=km/h
